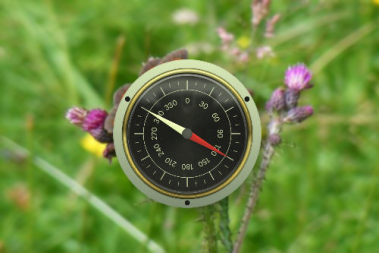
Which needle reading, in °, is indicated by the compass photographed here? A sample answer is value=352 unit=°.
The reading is value=120 unit=°
